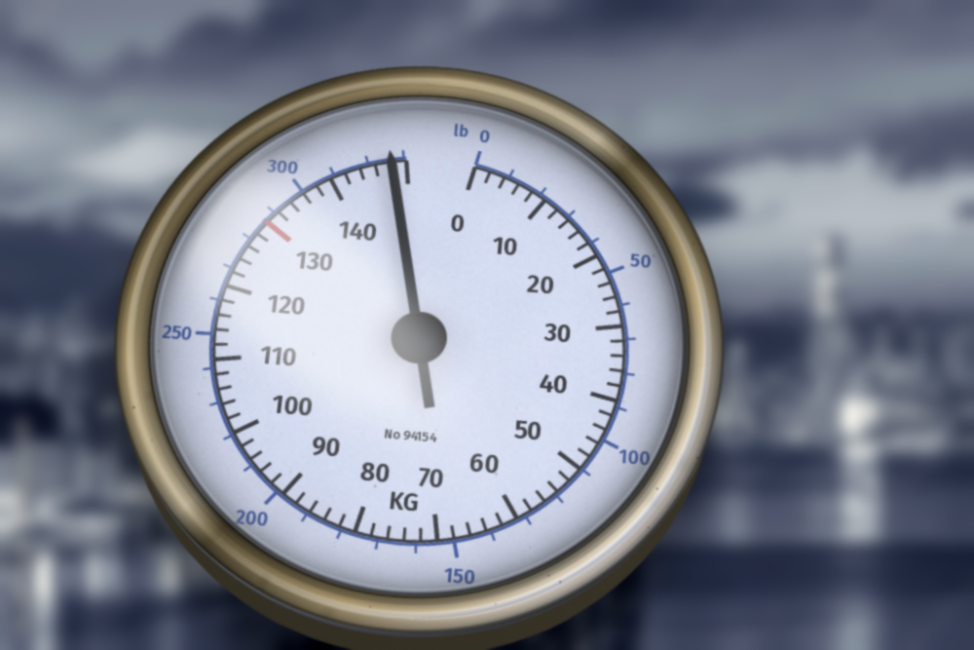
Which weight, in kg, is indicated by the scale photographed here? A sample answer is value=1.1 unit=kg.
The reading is value=148 unit=kg
